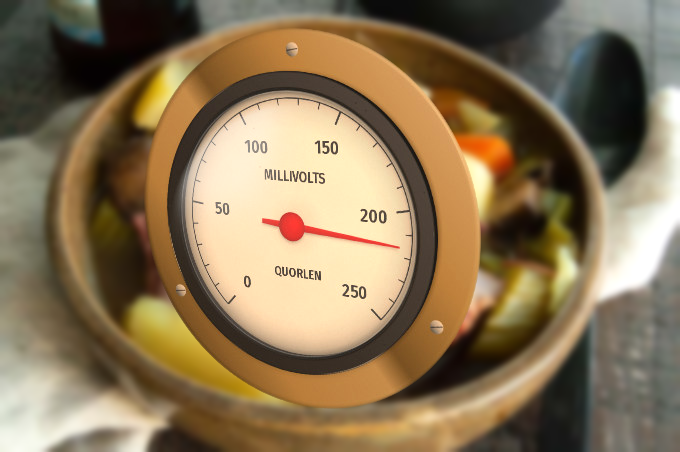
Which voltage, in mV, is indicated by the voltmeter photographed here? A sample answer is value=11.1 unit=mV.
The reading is value=215 unit=mV
